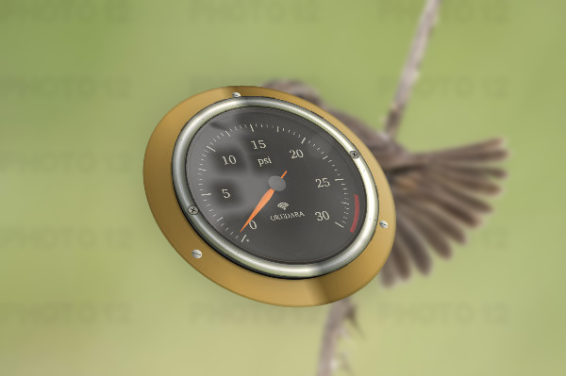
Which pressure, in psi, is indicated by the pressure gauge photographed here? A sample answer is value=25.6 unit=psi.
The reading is value=0.5 unit=psi
